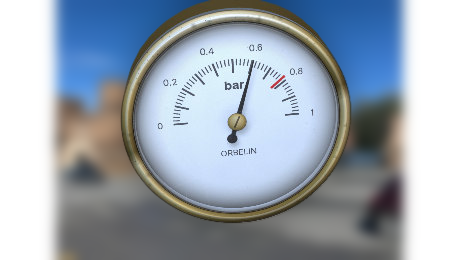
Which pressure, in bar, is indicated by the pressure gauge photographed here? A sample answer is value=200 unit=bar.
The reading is value=0.6 unit=bar
